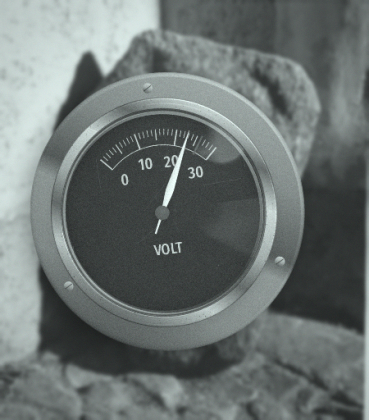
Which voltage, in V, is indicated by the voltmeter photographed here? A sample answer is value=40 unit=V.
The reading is value=23 unit=V
